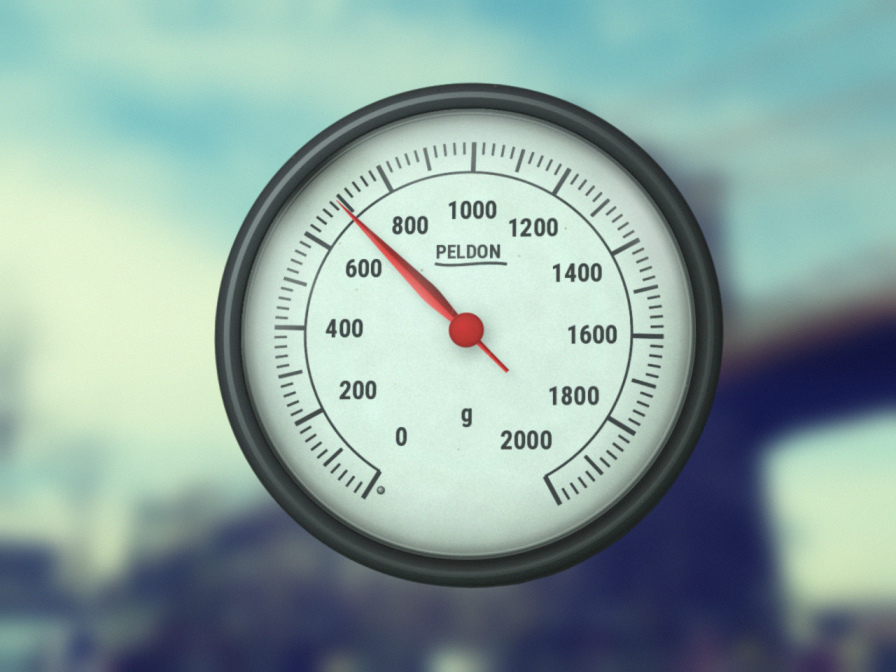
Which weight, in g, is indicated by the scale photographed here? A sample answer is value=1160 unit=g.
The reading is value=690 unit=g
